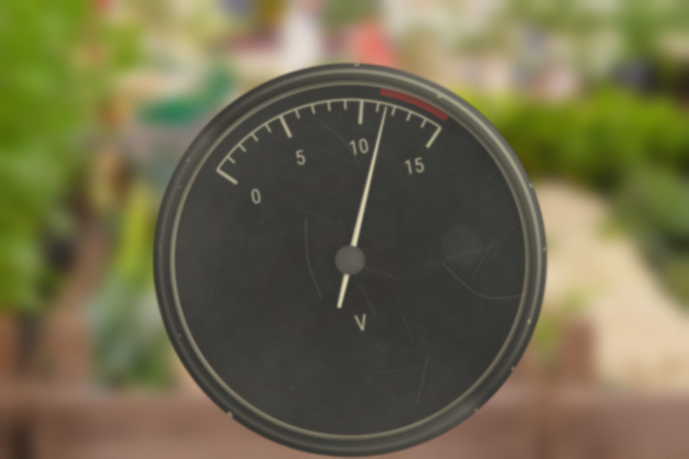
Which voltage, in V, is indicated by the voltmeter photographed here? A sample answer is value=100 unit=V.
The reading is value=11.5 unit=V
